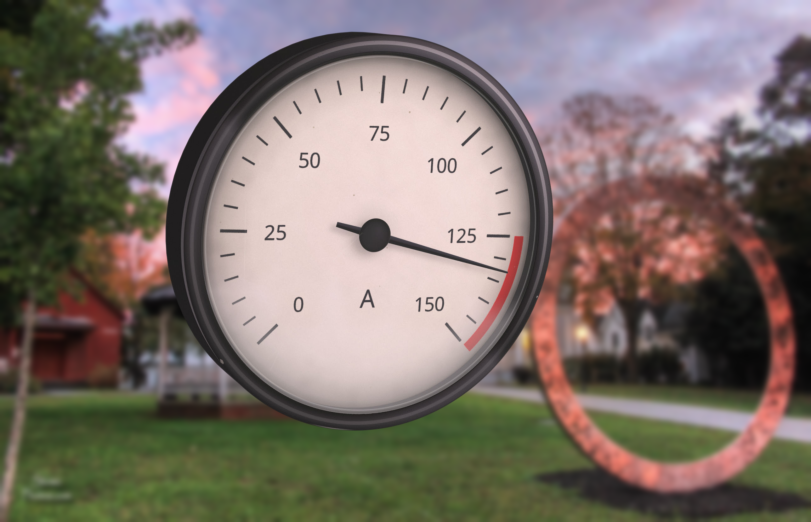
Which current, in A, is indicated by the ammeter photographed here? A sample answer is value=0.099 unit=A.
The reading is value=132.5 unit=A
